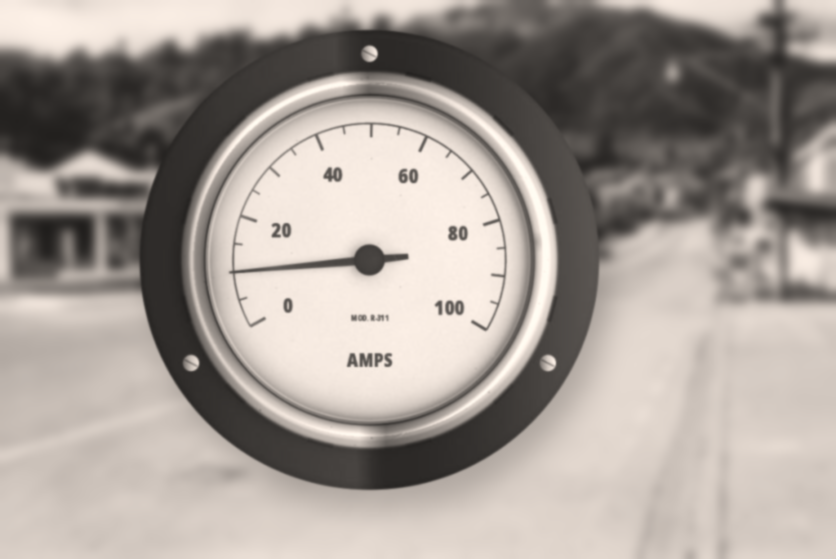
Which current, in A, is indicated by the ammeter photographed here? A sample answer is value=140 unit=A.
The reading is value=10 unit=A
